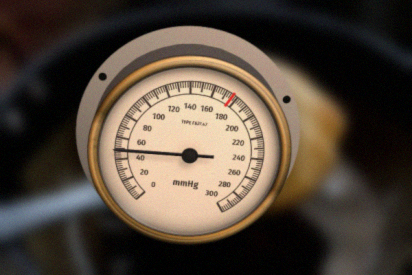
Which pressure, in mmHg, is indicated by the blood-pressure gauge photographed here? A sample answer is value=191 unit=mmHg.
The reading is value=50 unit=mmHg
